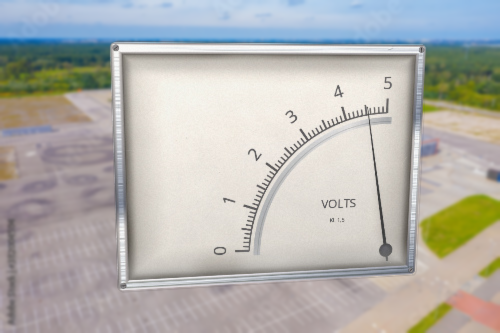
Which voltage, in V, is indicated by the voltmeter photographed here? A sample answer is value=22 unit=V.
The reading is value=4.5 unit=V
